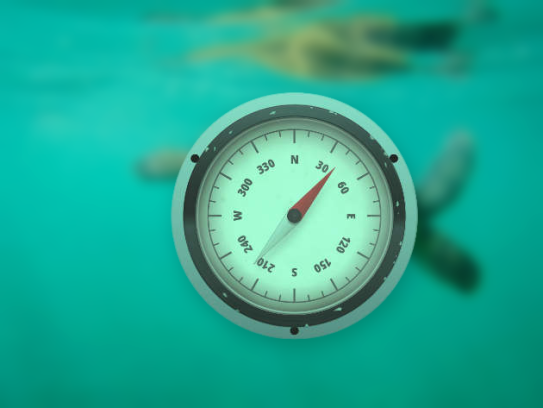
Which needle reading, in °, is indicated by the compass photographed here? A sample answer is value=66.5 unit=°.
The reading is value=40 unit=°
